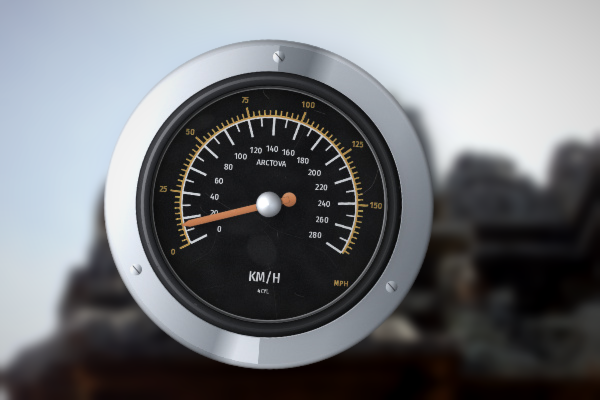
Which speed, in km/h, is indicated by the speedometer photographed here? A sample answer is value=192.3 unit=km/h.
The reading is value=15 unit=km/h
